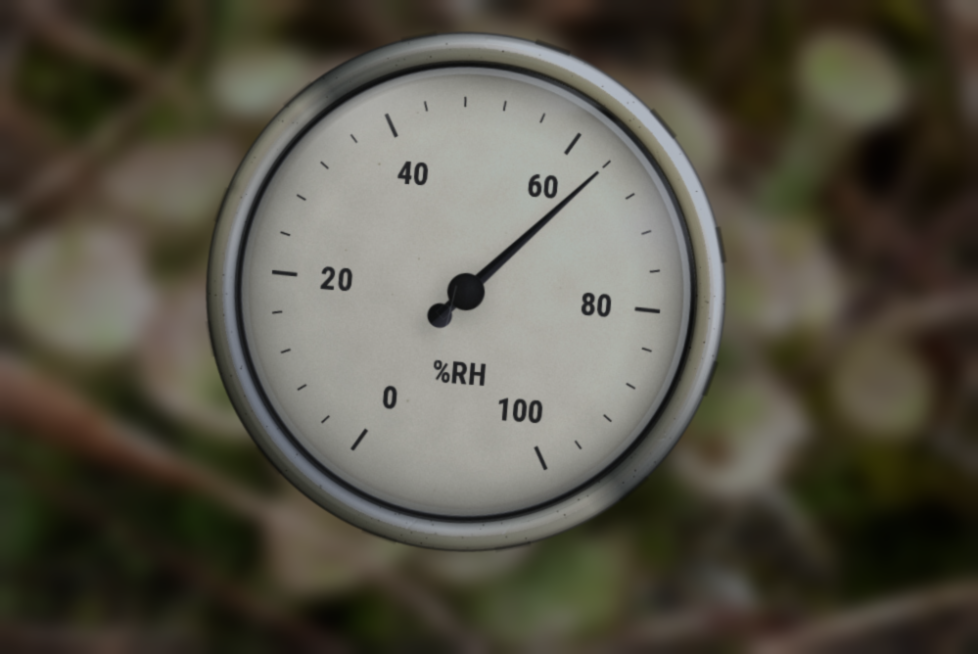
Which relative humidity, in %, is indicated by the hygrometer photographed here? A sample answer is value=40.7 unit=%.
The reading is value=64 unit=%
